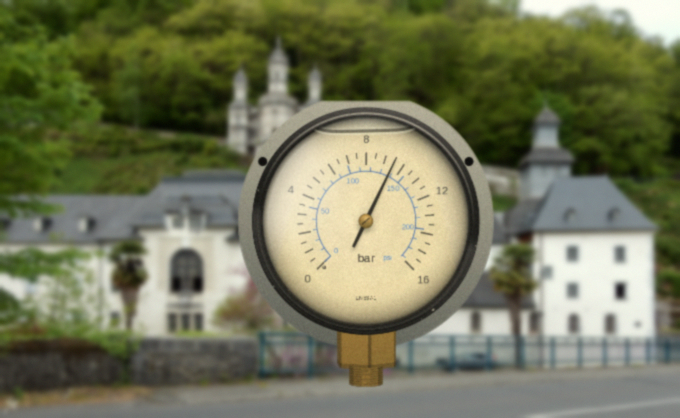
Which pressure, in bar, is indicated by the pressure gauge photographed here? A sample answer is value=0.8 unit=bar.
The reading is value=9.5 unit=bar
